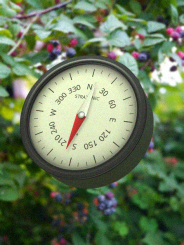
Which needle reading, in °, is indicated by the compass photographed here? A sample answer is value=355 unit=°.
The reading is value=190 unit=°
